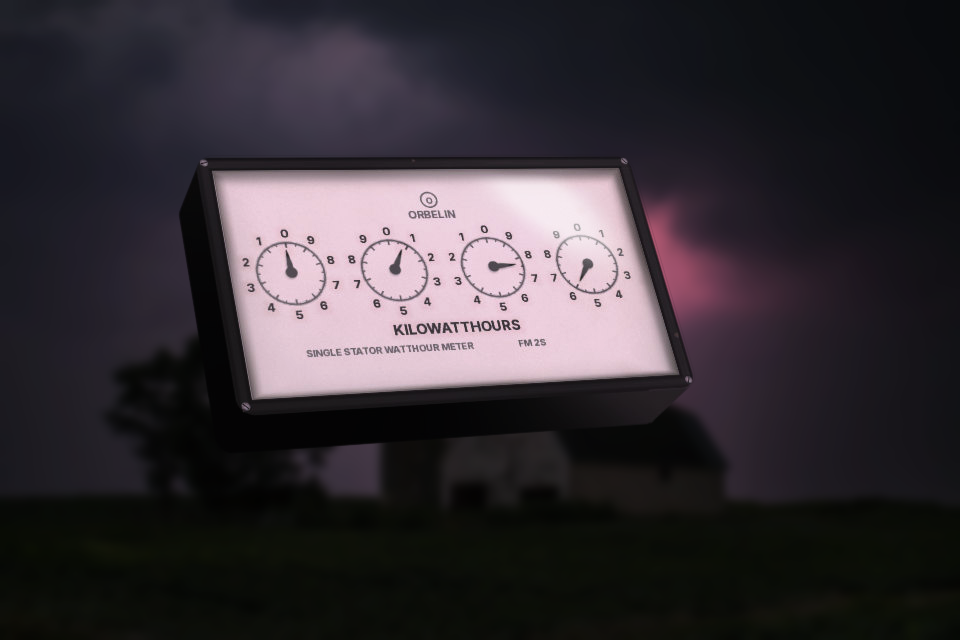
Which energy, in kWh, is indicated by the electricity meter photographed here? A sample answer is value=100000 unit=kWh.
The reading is value=76 unit=kWh
